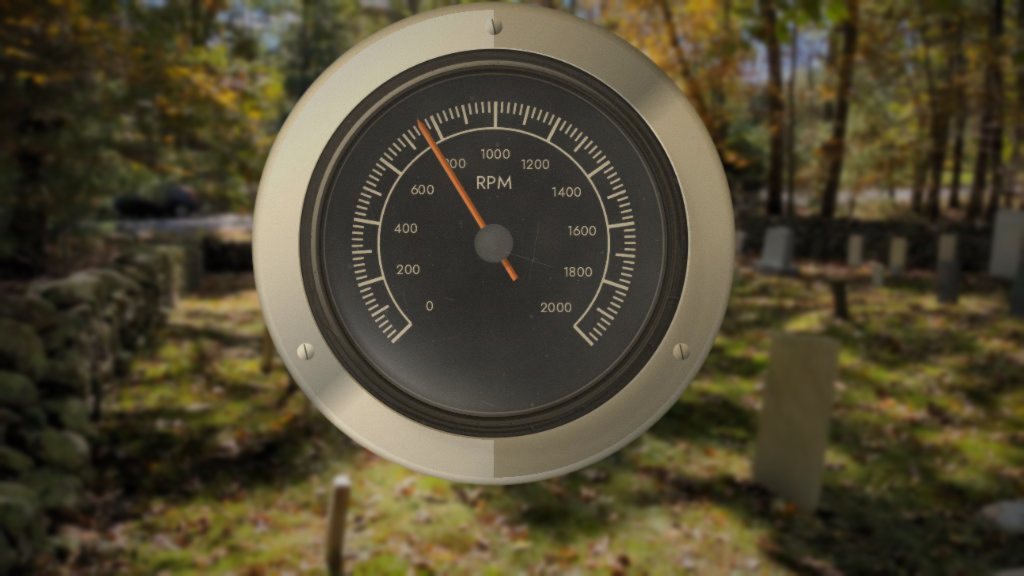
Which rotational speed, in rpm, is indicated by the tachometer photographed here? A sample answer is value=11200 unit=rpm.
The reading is value=760 unit=rpm
